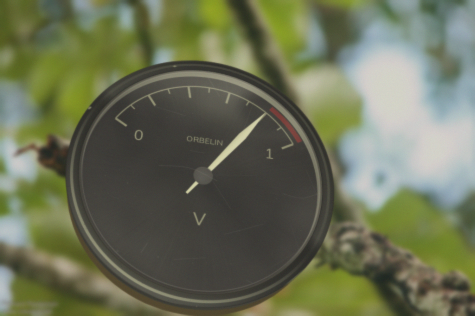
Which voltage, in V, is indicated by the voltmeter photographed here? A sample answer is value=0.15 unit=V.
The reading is value=0.8 unit=V
